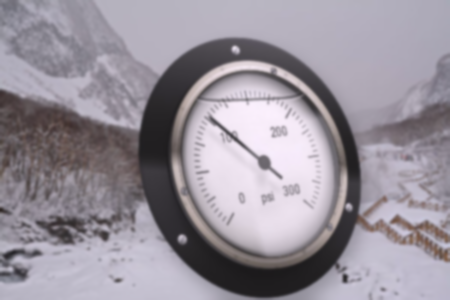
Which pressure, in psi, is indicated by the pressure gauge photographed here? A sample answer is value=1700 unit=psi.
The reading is value=100 unit=psi
